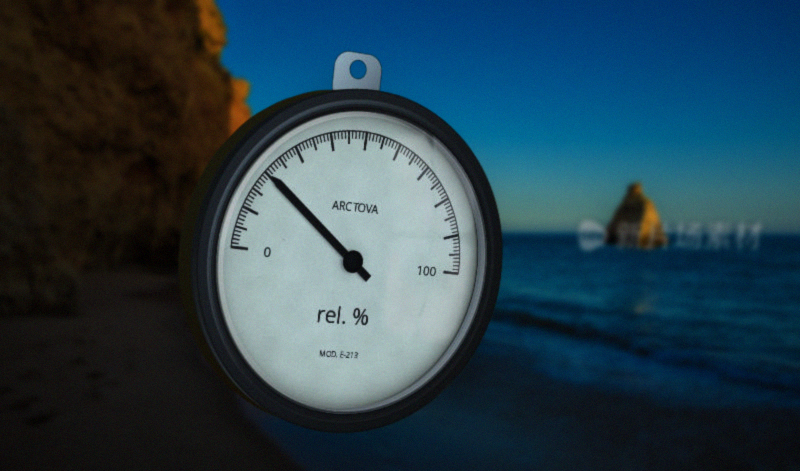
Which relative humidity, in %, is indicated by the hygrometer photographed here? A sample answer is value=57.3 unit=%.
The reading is value=20 unit=%
